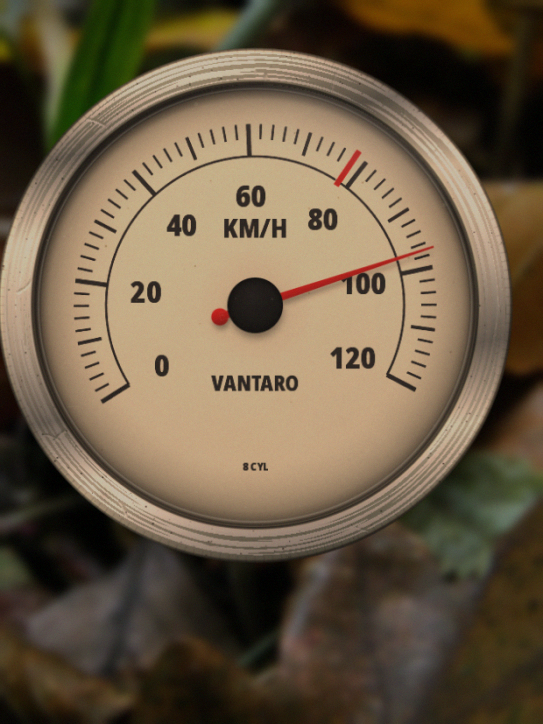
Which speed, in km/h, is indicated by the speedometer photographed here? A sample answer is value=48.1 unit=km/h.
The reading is value=97 unit=km/h
